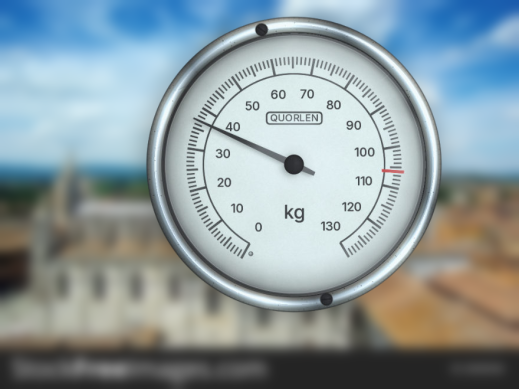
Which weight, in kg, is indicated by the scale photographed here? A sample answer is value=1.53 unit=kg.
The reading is value=37 unit=kg
